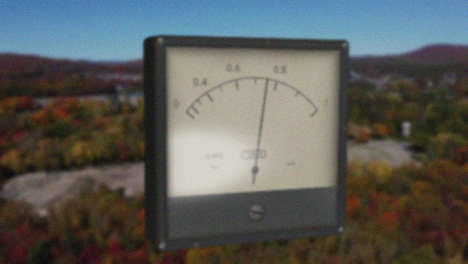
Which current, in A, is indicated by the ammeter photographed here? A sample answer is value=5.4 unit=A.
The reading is value=0.75 unit=A
